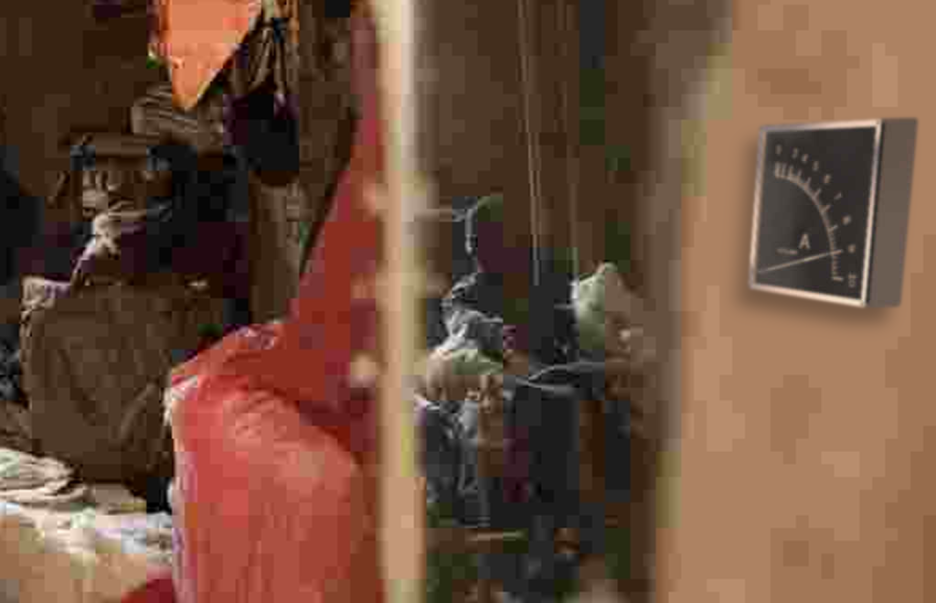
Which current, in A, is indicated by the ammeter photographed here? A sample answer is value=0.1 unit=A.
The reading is value=9 unit=A
